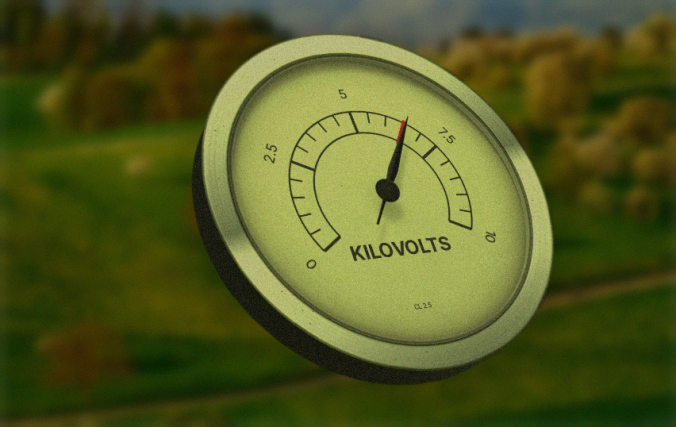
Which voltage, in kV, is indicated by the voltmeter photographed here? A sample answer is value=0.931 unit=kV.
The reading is value=6.5 unit=kV
